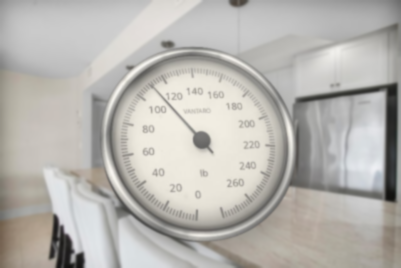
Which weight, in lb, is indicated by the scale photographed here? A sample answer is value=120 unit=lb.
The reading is value=110 unit=lb
